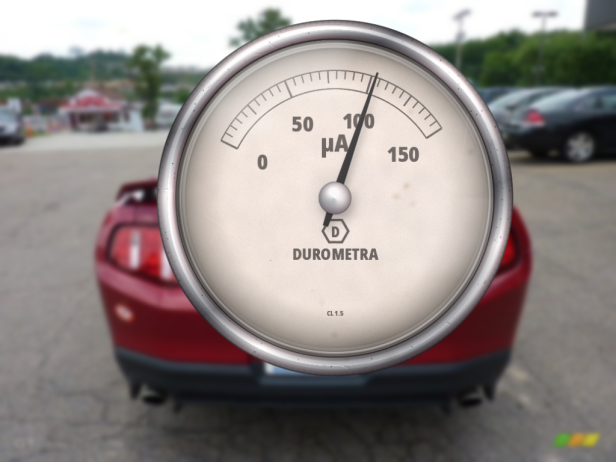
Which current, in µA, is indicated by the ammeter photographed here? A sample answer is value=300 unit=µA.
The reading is value=102.5 unit=µA
